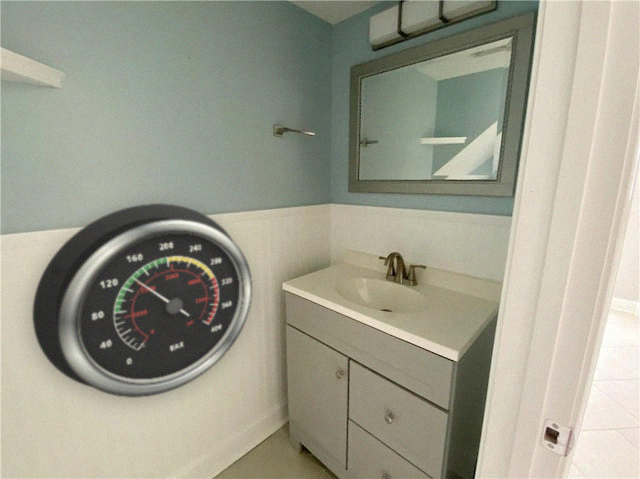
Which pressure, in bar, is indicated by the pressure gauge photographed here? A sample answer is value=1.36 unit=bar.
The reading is value=140 unit=bar
